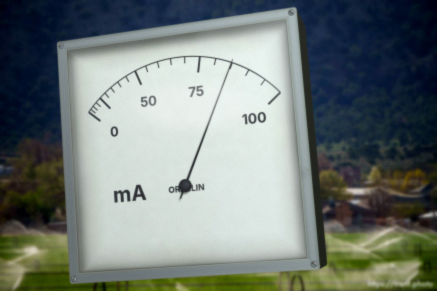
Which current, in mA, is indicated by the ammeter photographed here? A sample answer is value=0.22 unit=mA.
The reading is value=85 unit=mA
